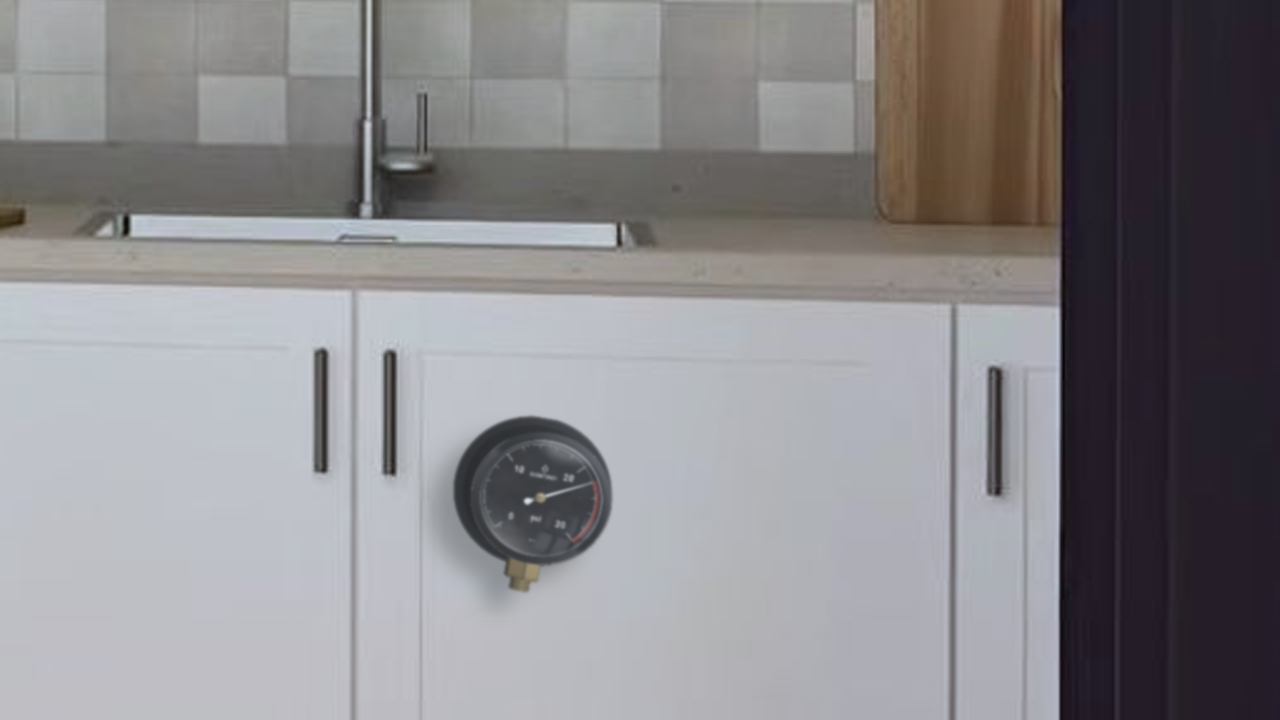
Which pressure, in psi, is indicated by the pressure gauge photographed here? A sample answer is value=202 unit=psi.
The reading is value=22 unit=psi
